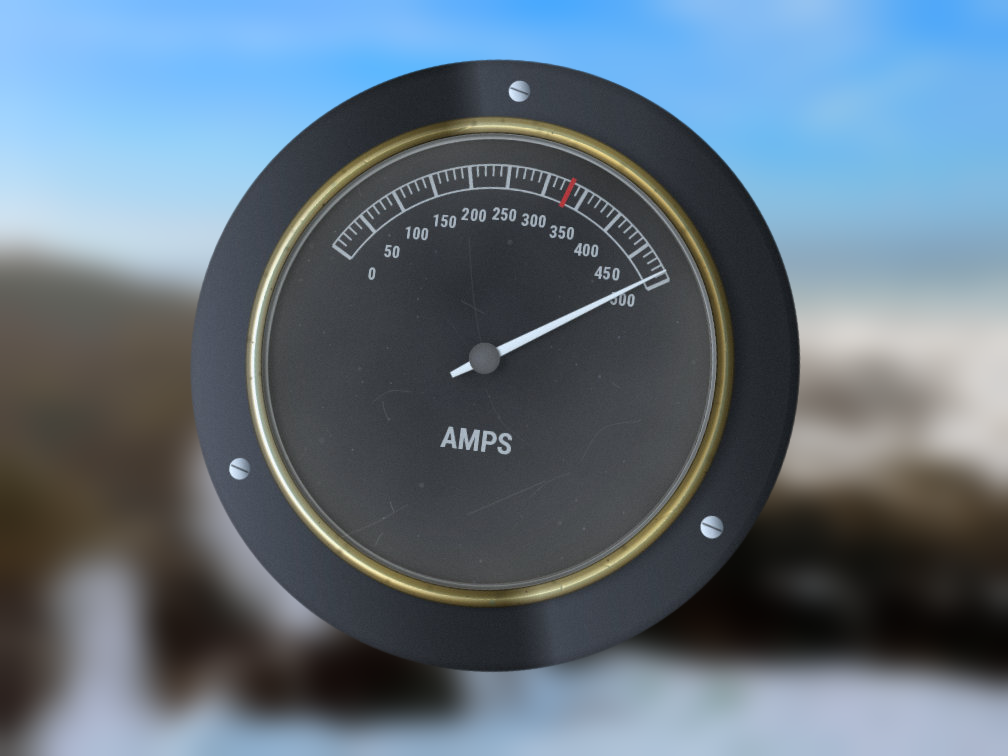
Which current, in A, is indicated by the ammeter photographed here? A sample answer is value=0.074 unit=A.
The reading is value=490 unit=A
